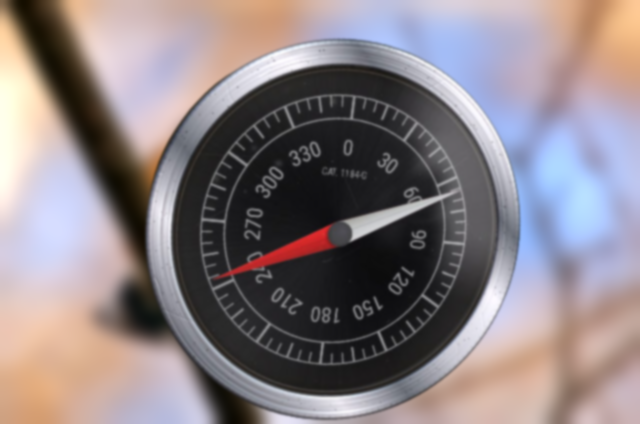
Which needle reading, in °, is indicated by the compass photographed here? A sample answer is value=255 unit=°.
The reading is value=245 unit=°
